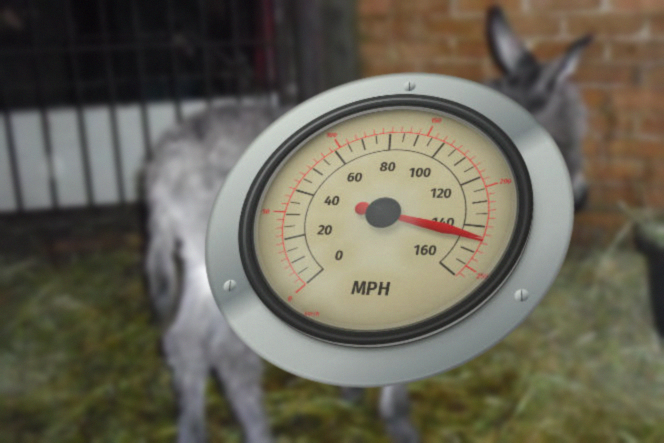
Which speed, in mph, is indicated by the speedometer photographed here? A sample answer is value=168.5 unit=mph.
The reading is value=145 unit=mph
